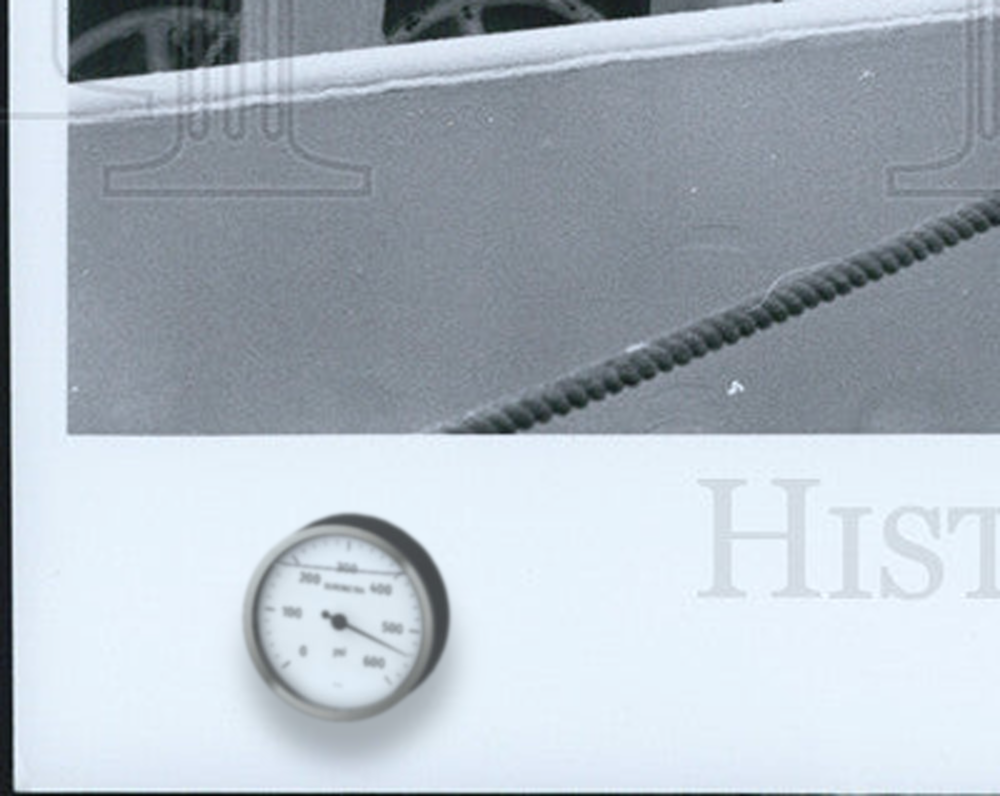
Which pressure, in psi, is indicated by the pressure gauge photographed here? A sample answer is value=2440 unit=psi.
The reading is value=540 unit=psi
